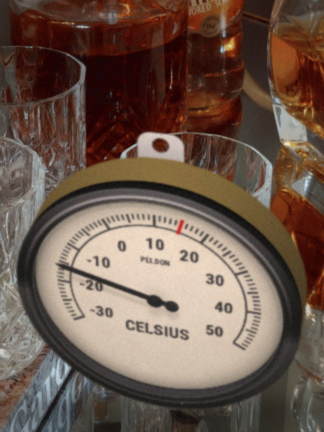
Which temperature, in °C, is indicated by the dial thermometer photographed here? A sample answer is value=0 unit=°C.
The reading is value=-15 unit=°C
